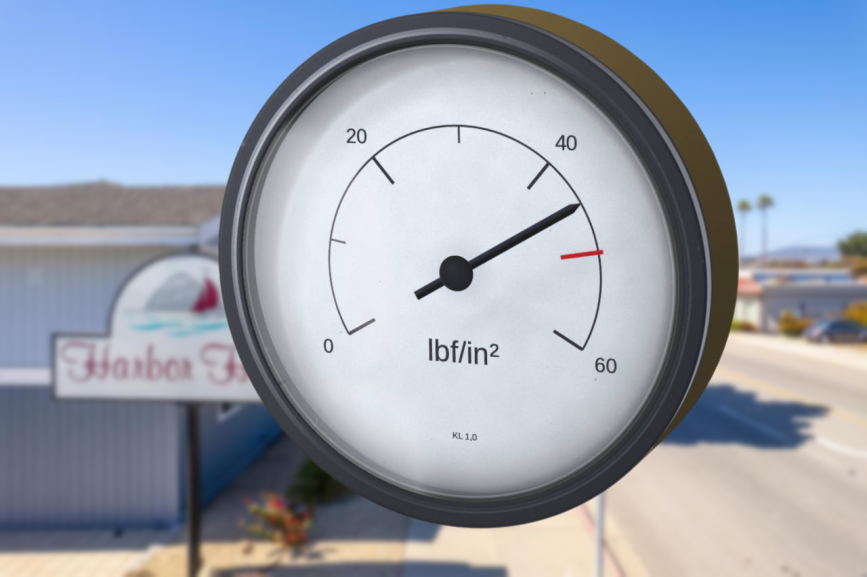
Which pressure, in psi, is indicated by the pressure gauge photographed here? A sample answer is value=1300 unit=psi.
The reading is value=45 unit=psi
